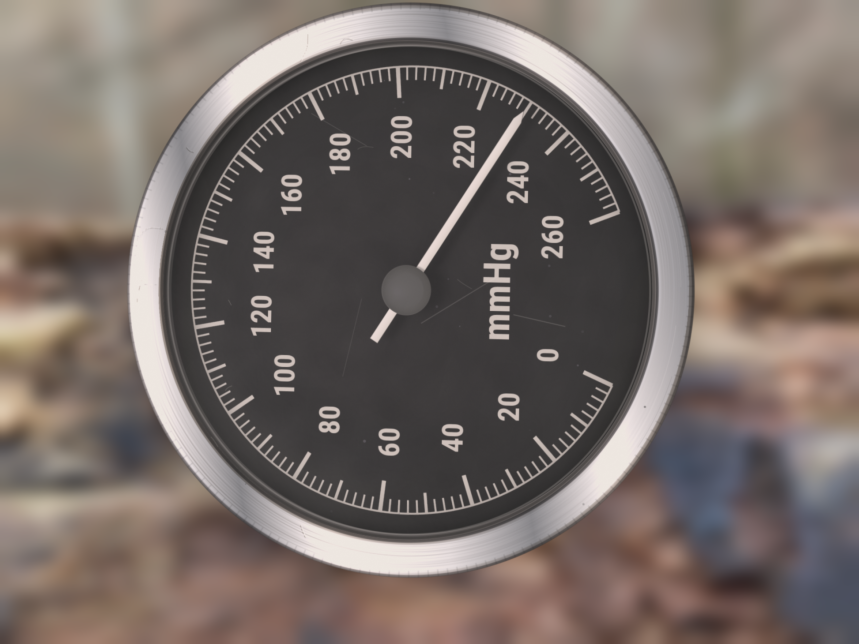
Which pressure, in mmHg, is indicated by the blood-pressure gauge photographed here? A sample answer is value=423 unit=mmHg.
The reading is value=230 unit=mmHg
